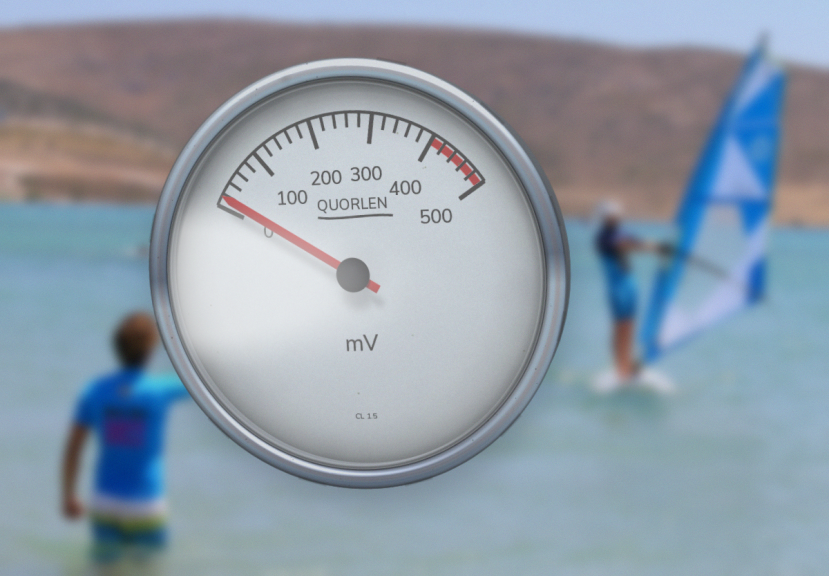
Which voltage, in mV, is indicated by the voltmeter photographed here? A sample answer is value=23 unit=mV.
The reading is value=20 unit=mV
